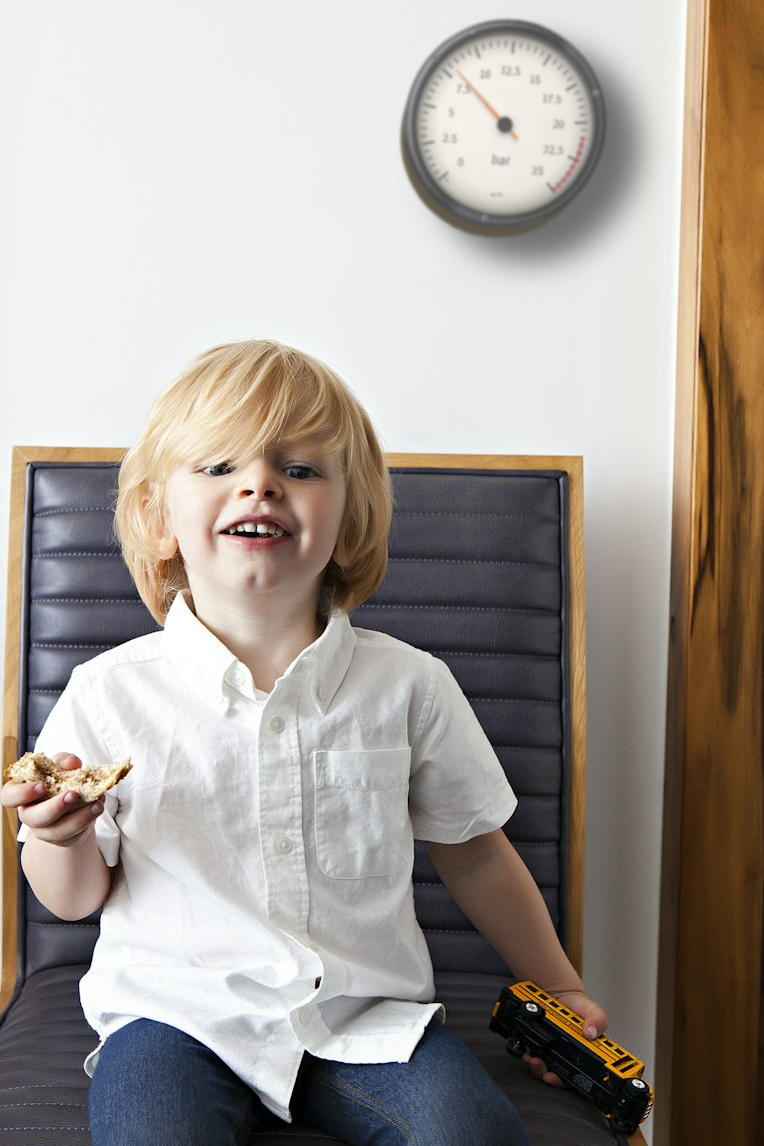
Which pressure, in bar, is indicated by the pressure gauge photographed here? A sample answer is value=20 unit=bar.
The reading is value=8 unit=bar
